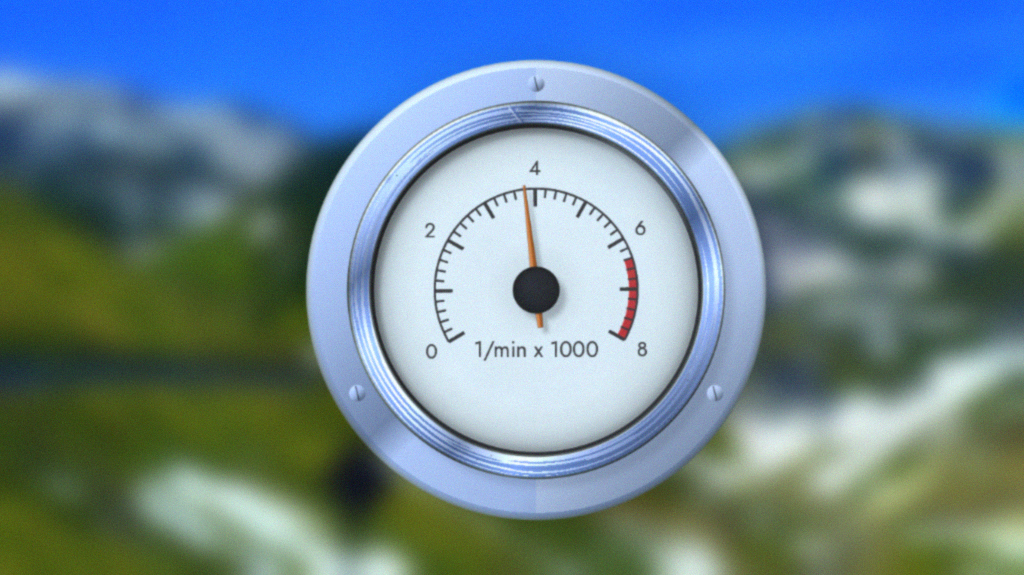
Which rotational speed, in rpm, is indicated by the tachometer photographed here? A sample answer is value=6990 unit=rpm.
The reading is value=3800 unit=rpm
